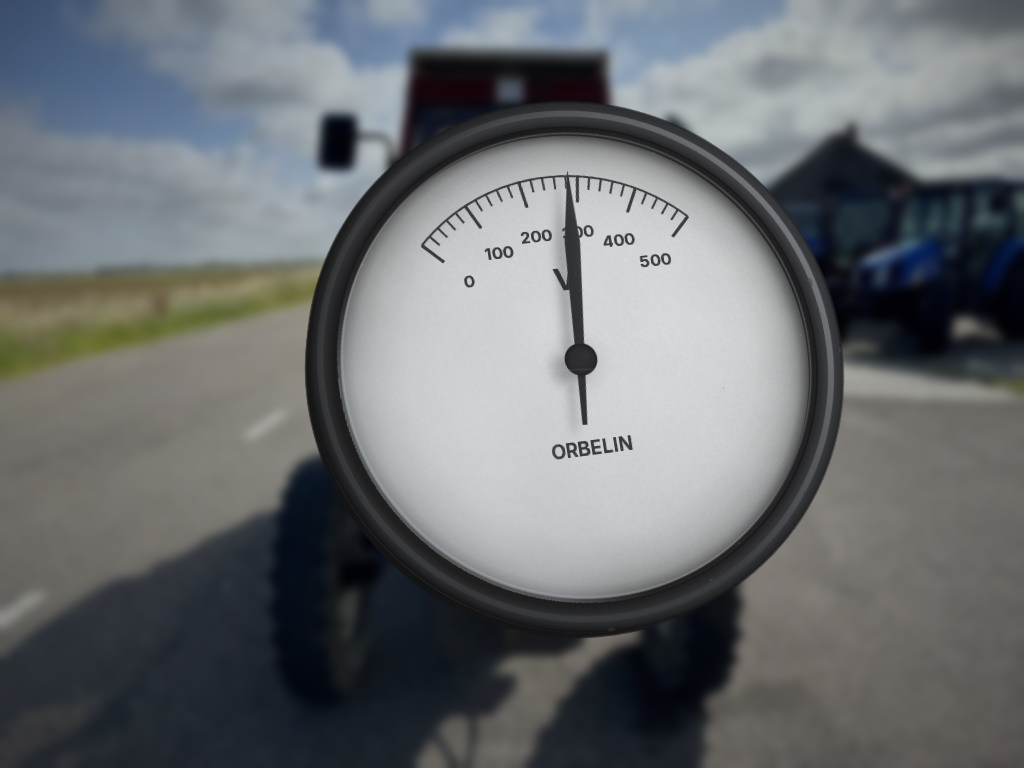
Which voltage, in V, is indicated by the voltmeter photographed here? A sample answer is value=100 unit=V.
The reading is value=280 unit=V
